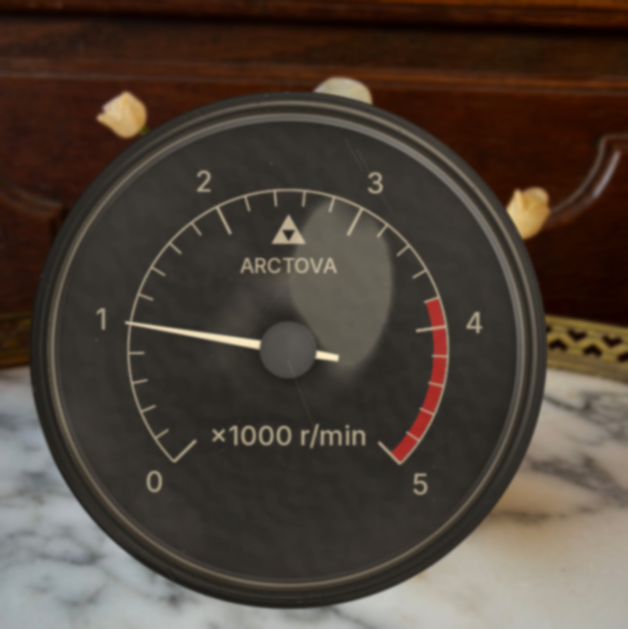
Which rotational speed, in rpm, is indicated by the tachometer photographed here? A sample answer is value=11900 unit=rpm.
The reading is value=1000 unit=rpm
